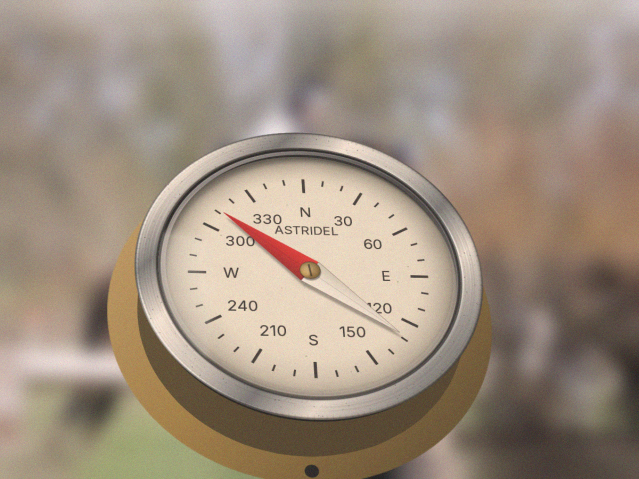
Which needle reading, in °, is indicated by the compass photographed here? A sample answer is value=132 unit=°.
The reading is value=310 unit=°
